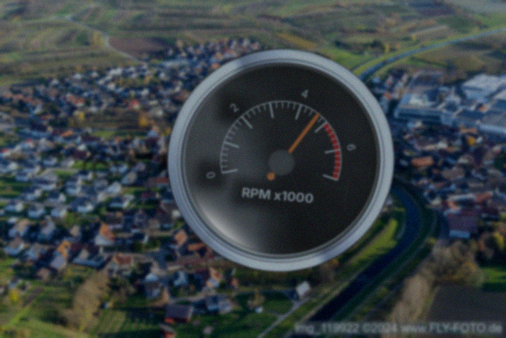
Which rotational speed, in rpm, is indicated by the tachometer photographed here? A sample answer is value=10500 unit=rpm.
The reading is value=4600 unit=rpm
